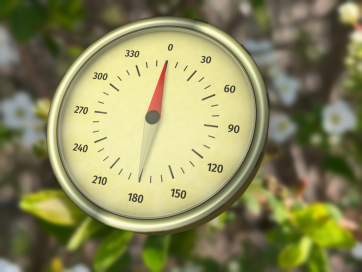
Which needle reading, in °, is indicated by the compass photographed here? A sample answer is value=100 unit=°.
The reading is value=0 unit=°
